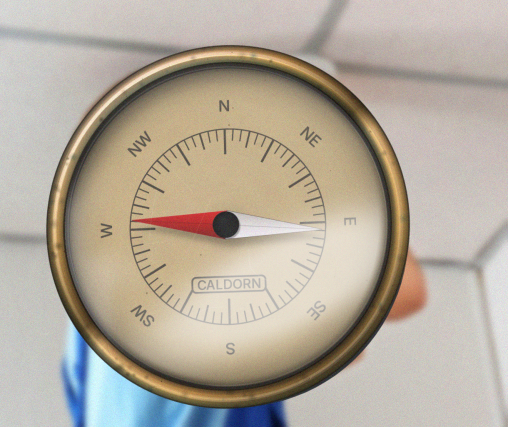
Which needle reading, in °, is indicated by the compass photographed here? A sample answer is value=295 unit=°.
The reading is value=275 unit=°
